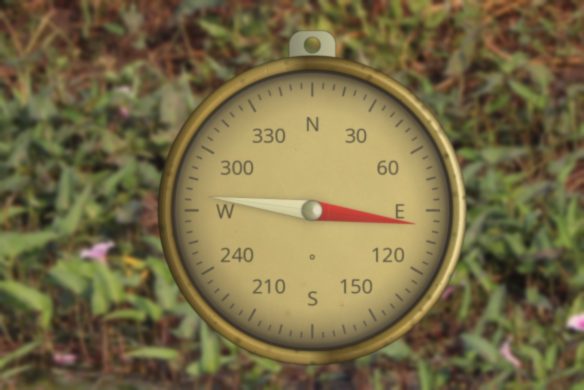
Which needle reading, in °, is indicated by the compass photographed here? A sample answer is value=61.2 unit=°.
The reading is value=97.5 unit=°
